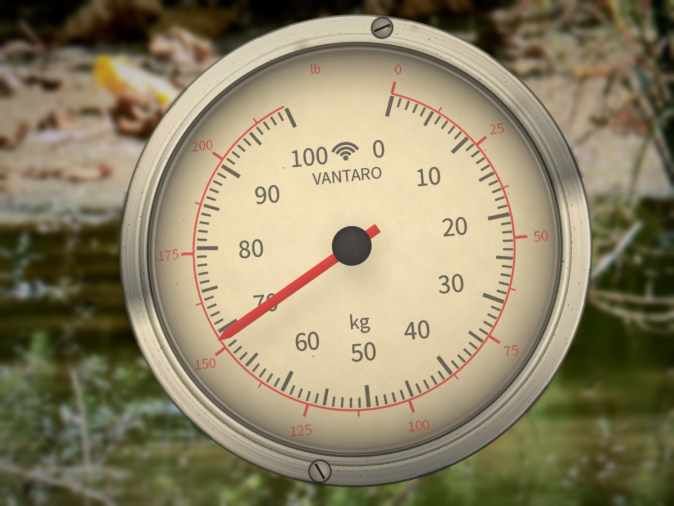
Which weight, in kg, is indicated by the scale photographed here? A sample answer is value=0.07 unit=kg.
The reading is value=69 unit=kg
